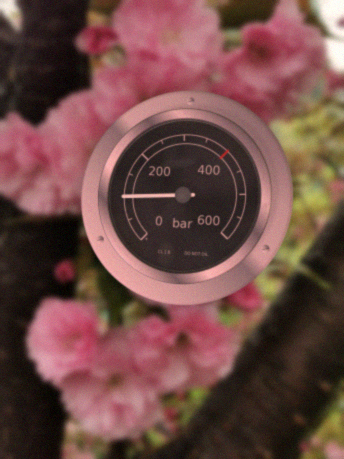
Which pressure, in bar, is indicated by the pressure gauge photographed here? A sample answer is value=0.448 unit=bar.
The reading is value=100 unit=bar
